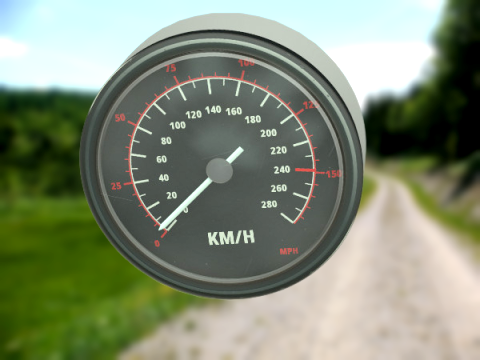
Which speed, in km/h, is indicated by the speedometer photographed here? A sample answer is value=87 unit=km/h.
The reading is value=5 unit=km/h
